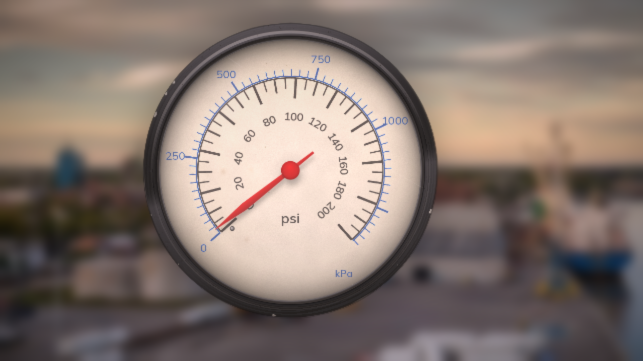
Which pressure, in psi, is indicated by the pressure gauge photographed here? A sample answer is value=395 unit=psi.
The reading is value=2.5 unit=psi
